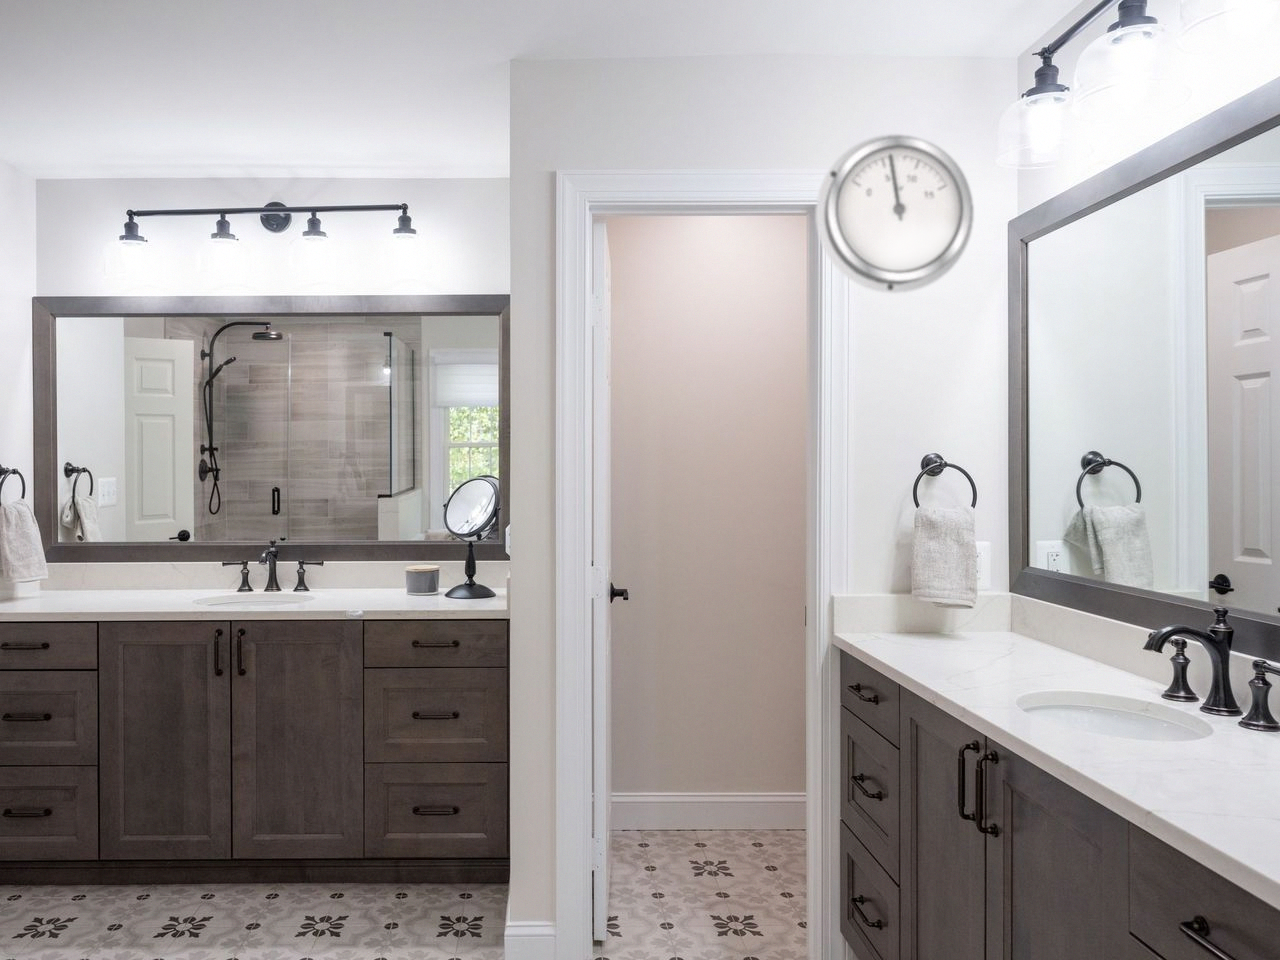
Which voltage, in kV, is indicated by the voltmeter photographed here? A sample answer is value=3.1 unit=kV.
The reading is value=6 unit=kV
